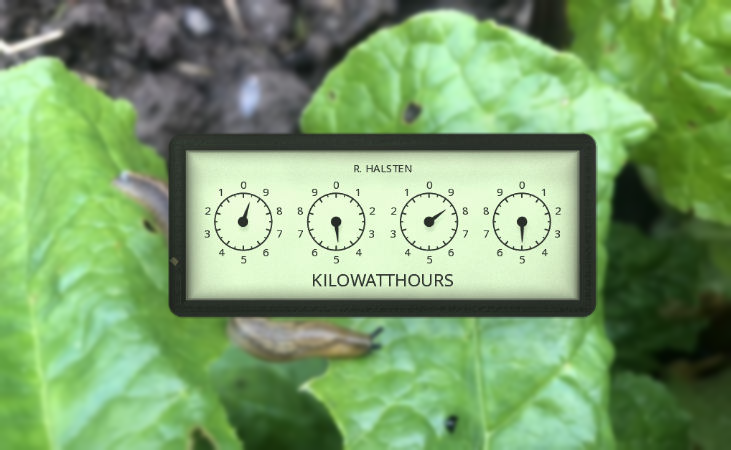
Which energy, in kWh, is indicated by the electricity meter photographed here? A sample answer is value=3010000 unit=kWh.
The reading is value=9485 unit=kWh
